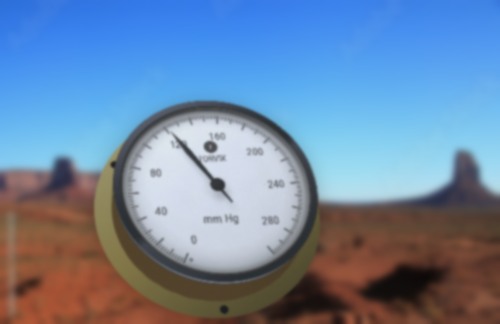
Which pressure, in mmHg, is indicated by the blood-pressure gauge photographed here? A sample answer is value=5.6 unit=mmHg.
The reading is value=120 unit=mmHg
